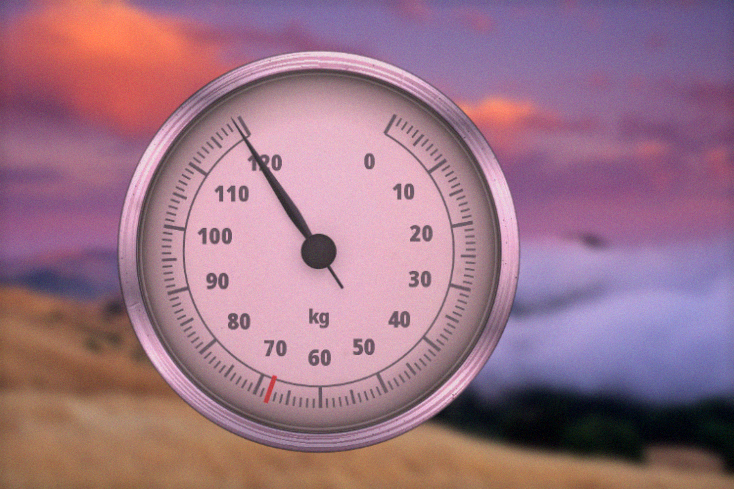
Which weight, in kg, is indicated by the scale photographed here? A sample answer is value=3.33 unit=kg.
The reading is value=119 unit=kg
